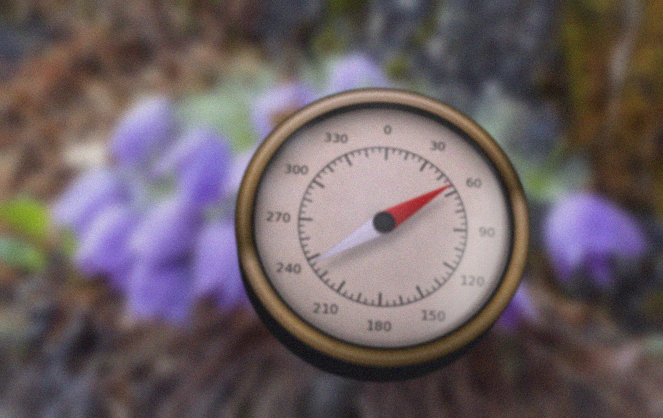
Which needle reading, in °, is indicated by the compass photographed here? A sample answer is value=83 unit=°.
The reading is value=55 unit=°
